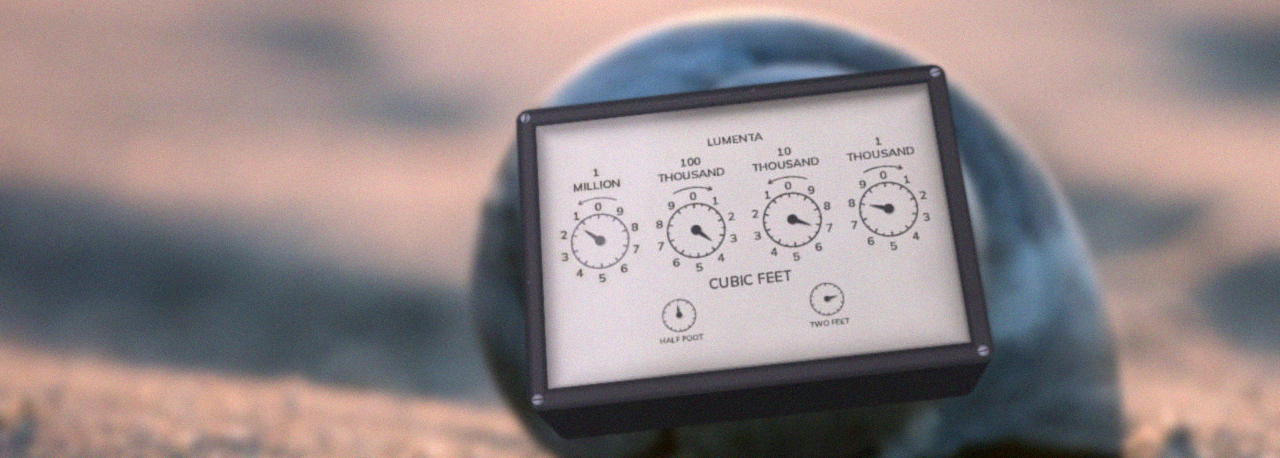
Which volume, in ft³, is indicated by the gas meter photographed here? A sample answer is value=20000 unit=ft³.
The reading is value=136800 unit=ft³
